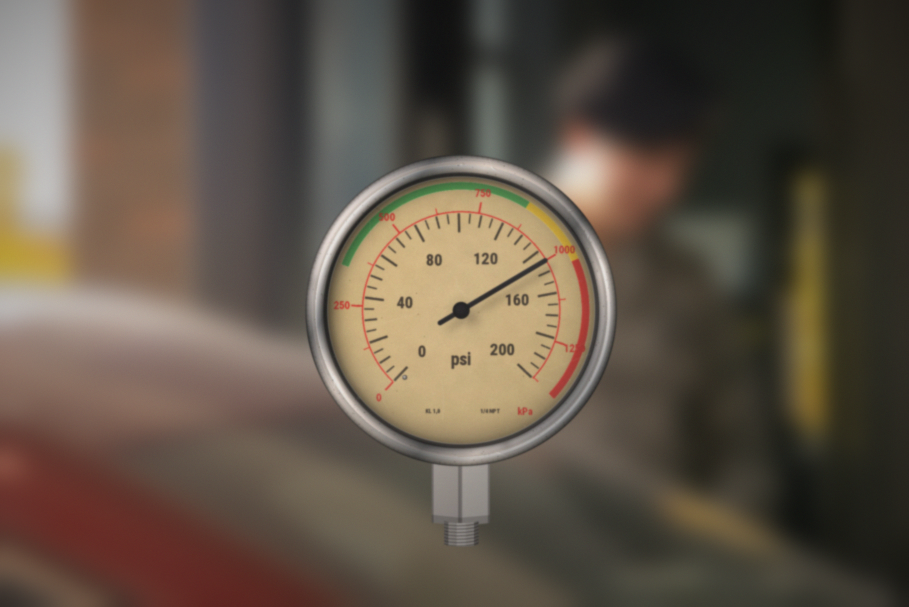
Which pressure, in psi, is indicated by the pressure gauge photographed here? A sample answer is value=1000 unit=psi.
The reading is value=145 unit=psi
